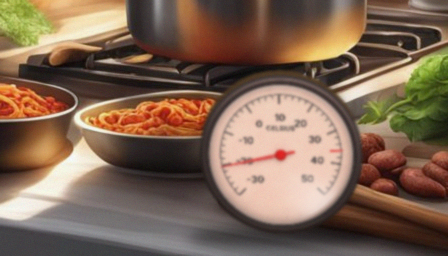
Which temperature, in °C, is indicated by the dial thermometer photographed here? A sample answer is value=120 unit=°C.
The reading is value=-20 unit=°C
